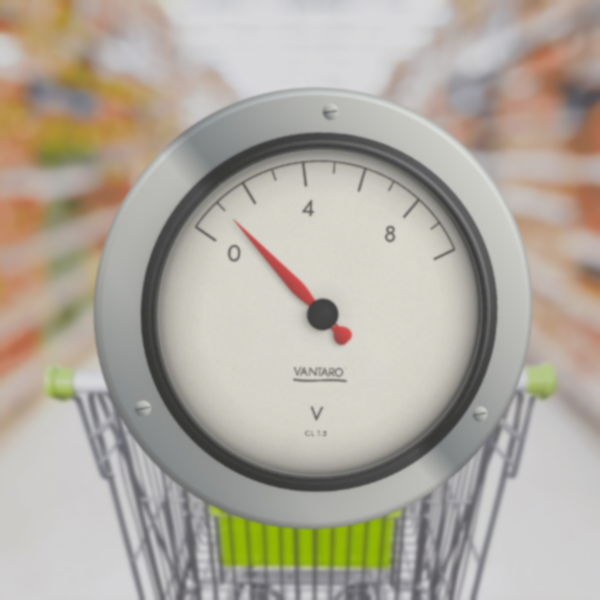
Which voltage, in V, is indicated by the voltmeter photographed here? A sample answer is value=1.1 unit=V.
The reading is value=1 unit=V
